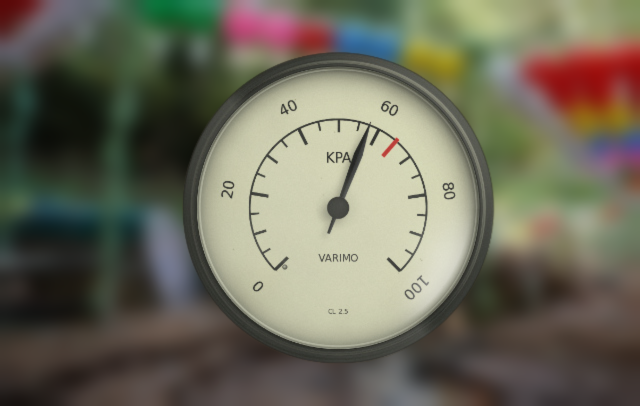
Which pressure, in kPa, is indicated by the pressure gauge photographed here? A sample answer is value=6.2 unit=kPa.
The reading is value=57.5 unit=kPa
